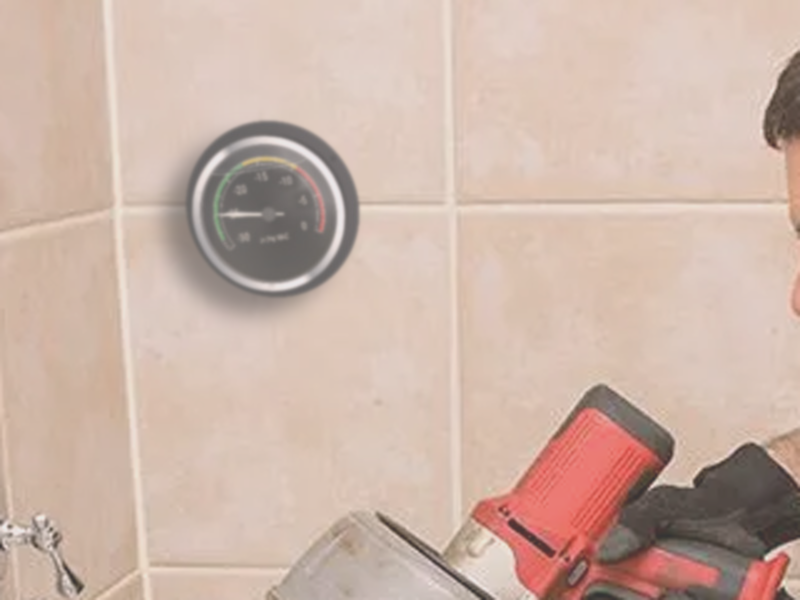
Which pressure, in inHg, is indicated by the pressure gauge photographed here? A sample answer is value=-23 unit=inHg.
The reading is value=-25 unit=inHg
